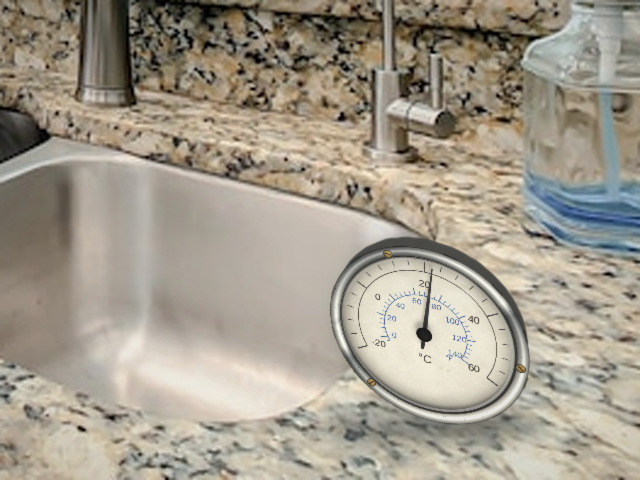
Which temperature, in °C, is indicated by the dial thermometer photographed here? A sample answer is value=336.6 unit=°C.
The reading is value=22 unit=°C
